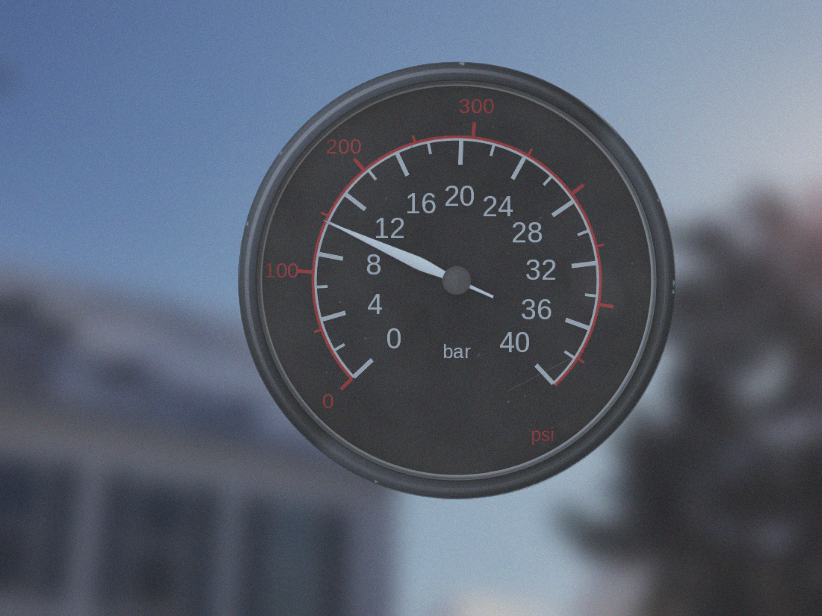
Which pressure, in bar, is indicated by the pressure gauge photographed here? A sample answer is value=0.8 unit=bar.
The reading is value=10 unit=bar
